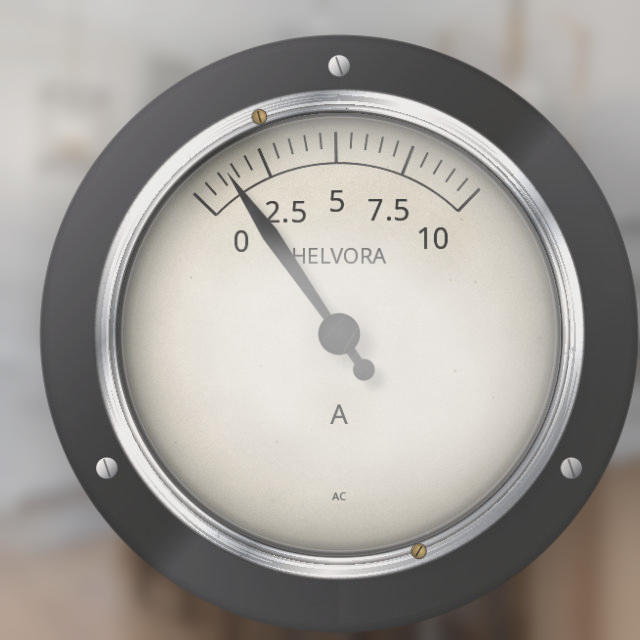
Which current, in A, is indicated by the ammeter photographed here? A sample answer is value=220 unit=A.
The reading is value=1.25 unit=A
